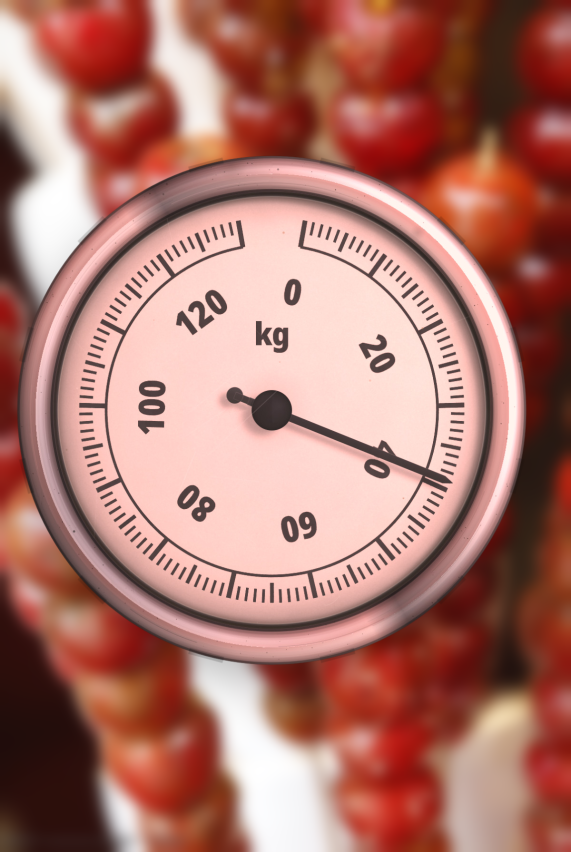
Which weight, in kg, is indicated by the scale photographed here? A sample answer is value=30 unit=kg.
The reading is value=39 unit=kg
